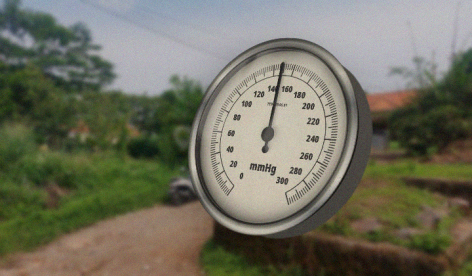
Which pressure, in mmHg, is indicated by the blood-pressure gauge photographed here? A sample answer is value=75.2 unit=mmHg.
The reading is value=150 unit=mmHg
